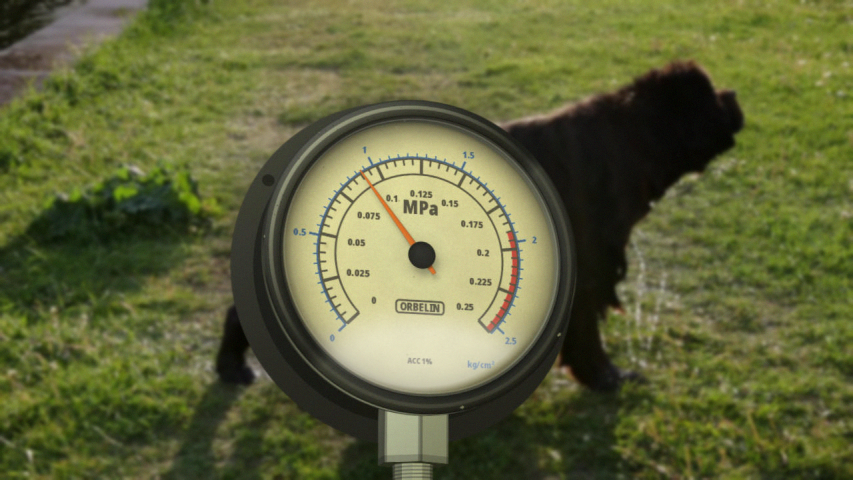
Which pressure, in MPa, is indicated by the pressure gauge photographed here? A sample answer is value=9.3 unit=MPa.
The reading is value=0.09 unit=MPa
